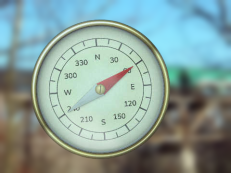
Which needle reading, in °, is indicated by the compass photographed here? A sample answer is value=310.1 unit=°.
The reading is value=60 unit=°
